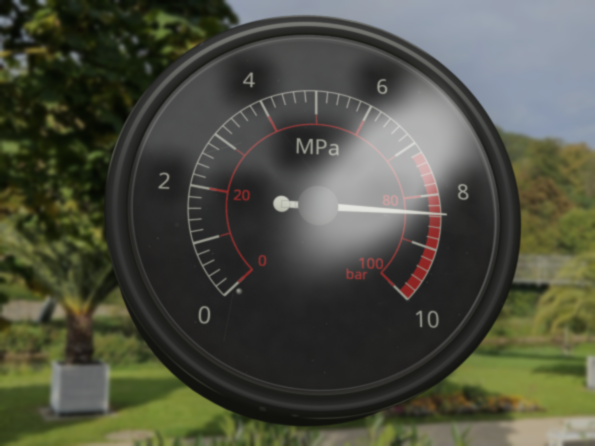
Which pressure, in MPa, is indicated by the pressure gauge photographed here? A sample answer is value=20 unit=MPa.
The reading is value=8.4 unit=MPa
